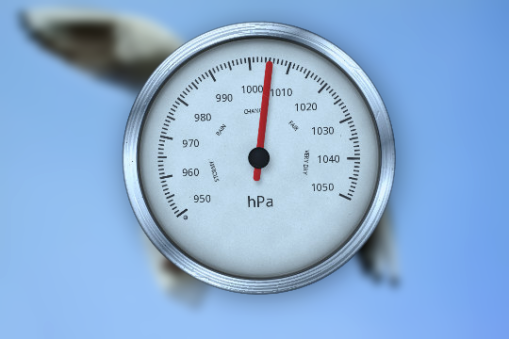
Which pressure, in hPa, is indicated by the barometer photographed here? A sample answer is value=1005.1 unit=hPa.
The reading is value=1005 unit=hPa
